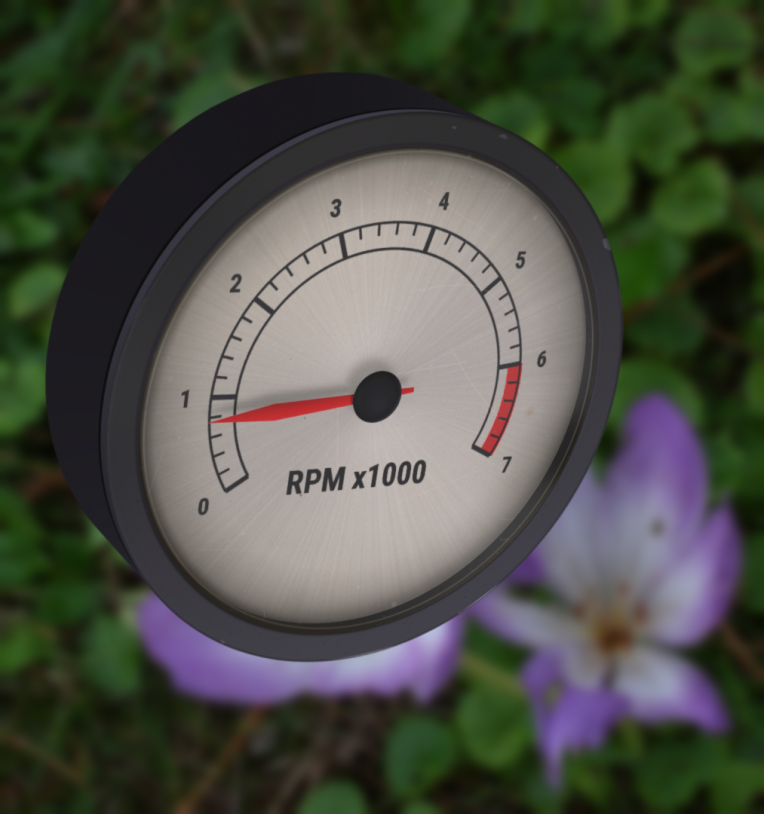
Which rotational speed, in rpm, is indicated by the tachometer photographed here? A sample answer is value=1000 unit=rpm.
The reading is value=800 unit=rpm
